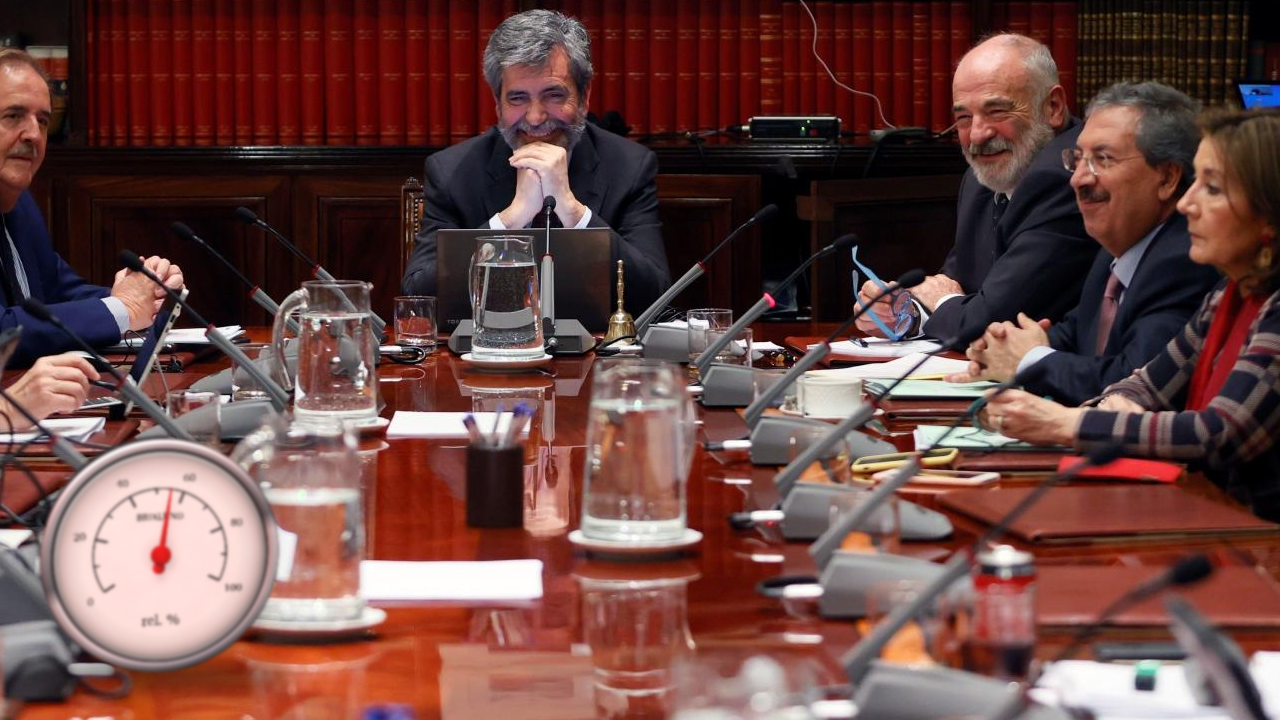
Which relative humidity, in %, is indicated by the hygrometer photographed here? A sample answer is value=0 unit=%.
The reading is value=55 unit=%
